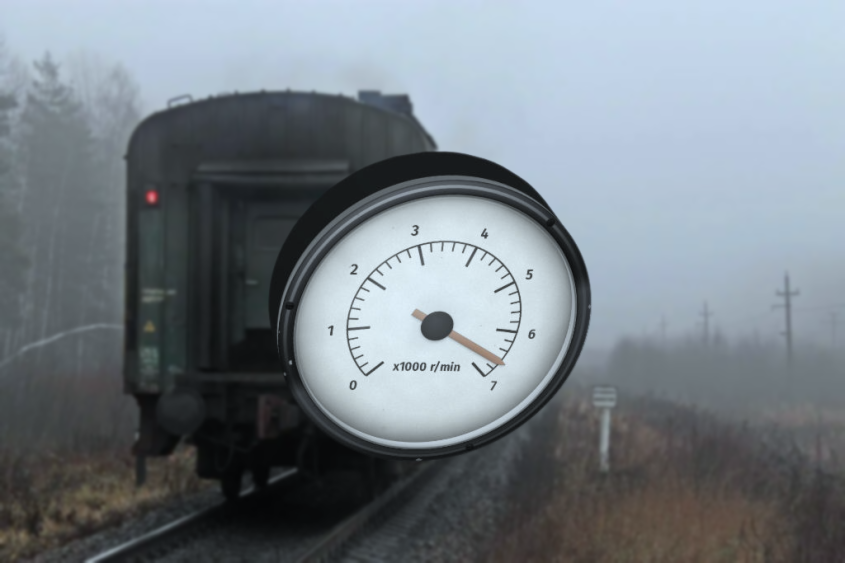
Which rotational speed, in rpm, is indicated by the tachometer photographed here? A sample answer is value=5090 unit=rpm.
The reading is value=6600 unit=rpm
